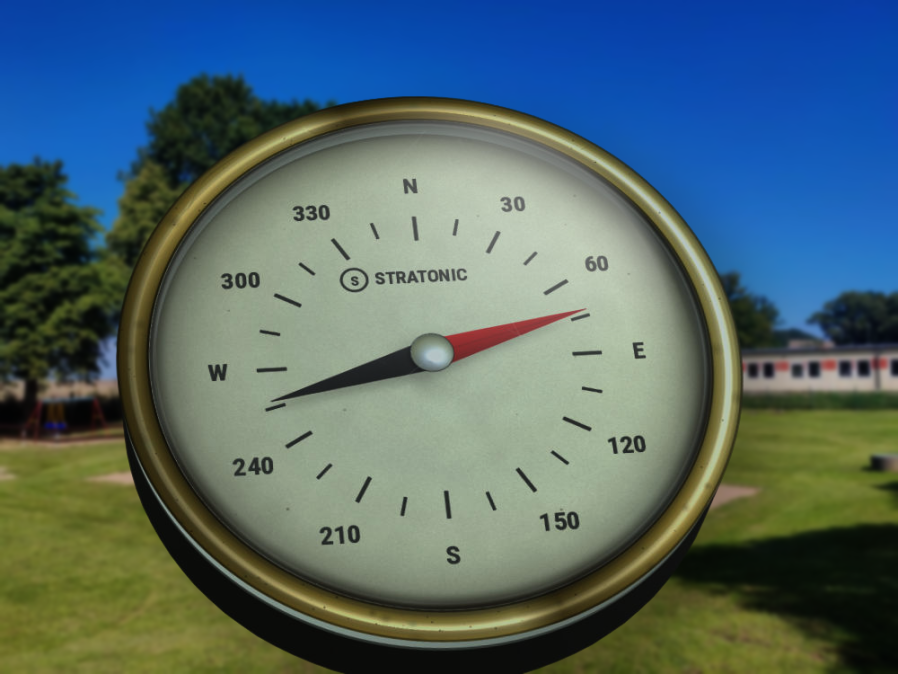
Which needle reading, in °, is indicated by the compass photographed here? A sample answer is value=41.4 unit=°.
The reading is value=75 unit=°
